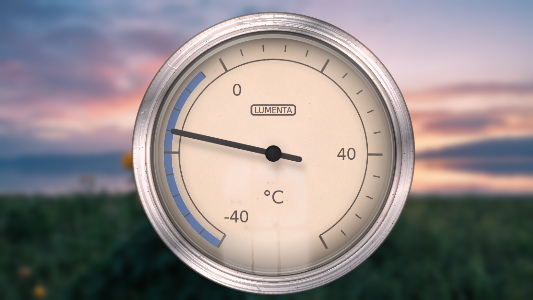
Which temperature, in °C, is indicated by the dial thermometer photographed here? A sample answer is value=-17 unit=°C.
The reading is value=-16 unit=°C
